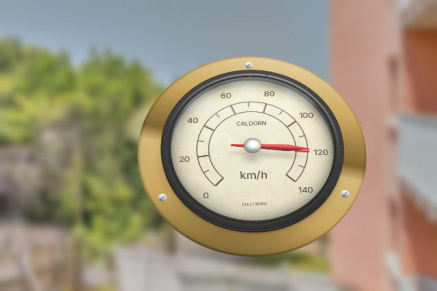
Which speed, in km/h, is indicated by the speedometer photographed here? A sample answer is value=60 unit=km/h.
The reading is value=120 unit=km/h
